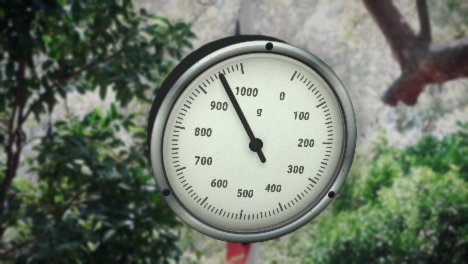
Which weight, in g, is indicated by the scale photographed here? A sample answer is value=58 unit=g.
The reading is value=950 unit=g
